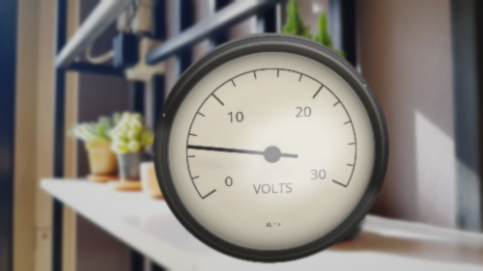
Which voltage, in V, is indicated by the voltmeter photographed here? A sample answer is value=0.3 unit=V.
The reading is value=5 unit=V
